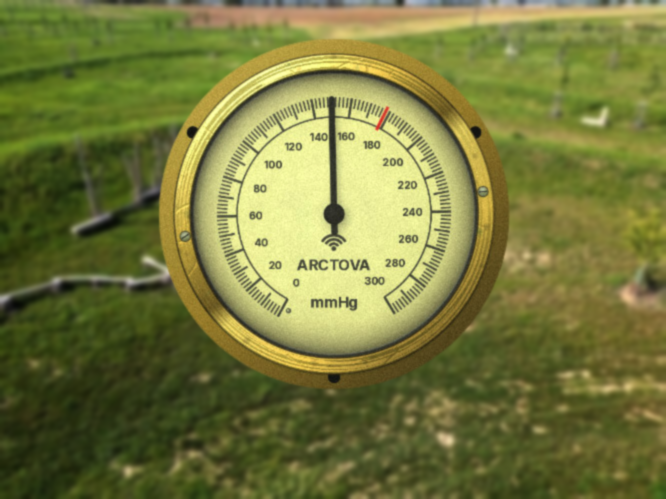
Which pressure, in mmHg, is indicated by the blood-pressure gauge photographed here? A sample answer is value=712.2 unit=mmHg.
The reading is value=150 unit=mmHg
